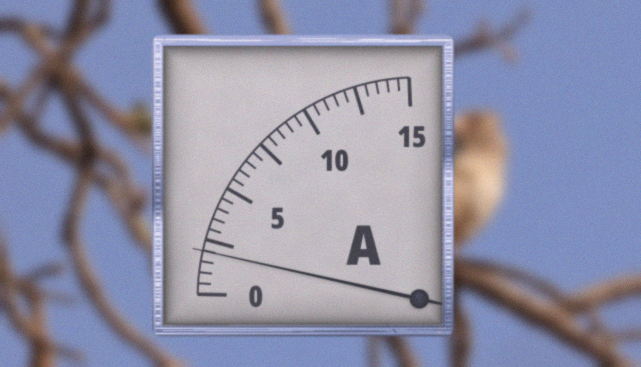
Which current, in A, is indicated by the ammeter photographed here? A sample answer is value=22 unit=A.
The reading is value=2 unit=A
